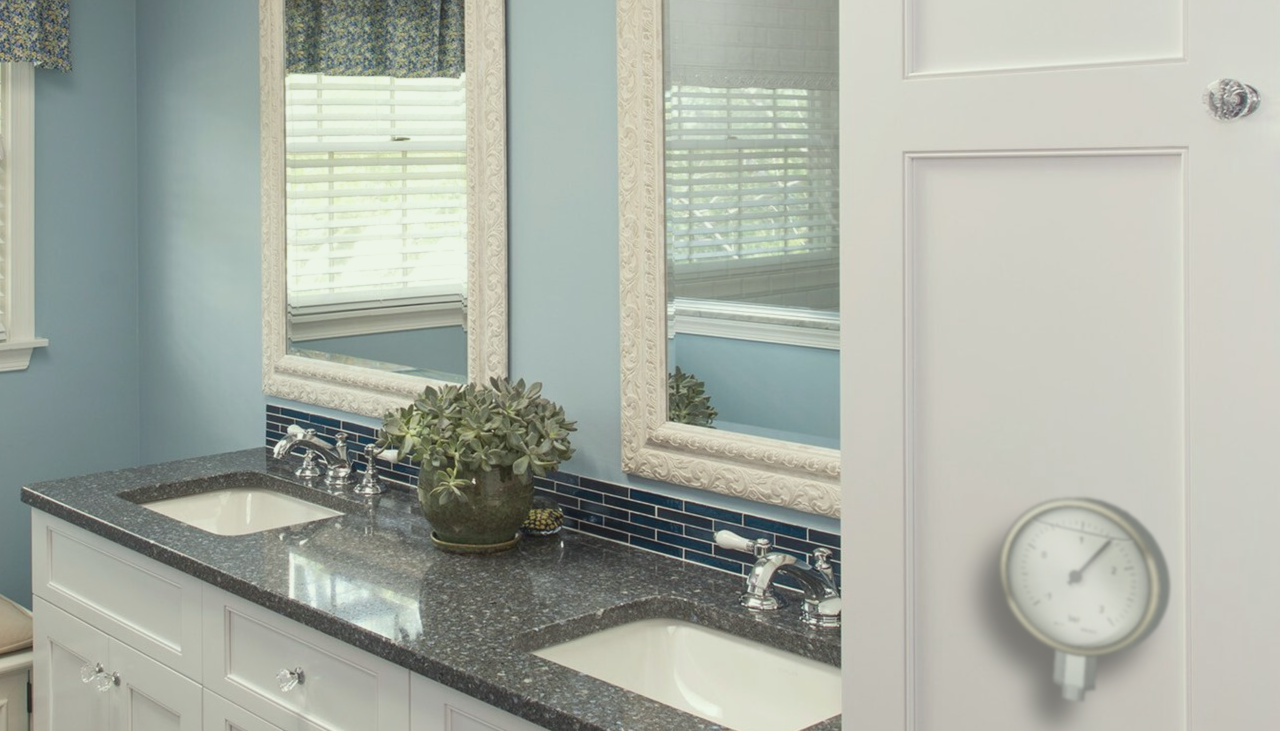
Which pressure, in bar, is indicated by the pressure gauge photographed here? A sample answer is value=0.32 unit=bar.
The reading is value=1.5 unit=bar
